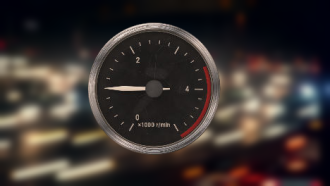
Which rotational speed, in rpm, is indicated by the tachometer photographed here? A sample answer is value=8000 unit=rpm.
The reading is value=1000 unit=rpm
